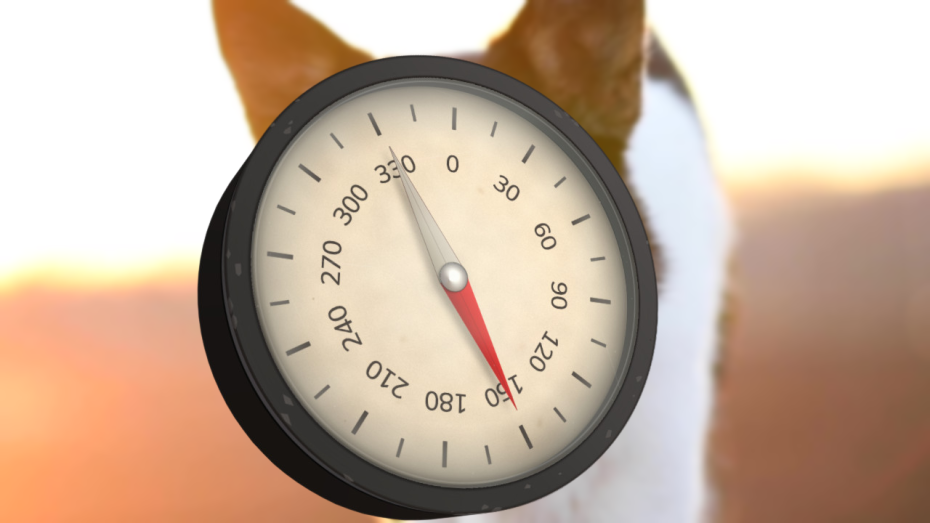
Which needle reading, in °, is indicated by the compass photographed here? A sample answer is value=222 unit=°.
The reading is value=150 unit=°
